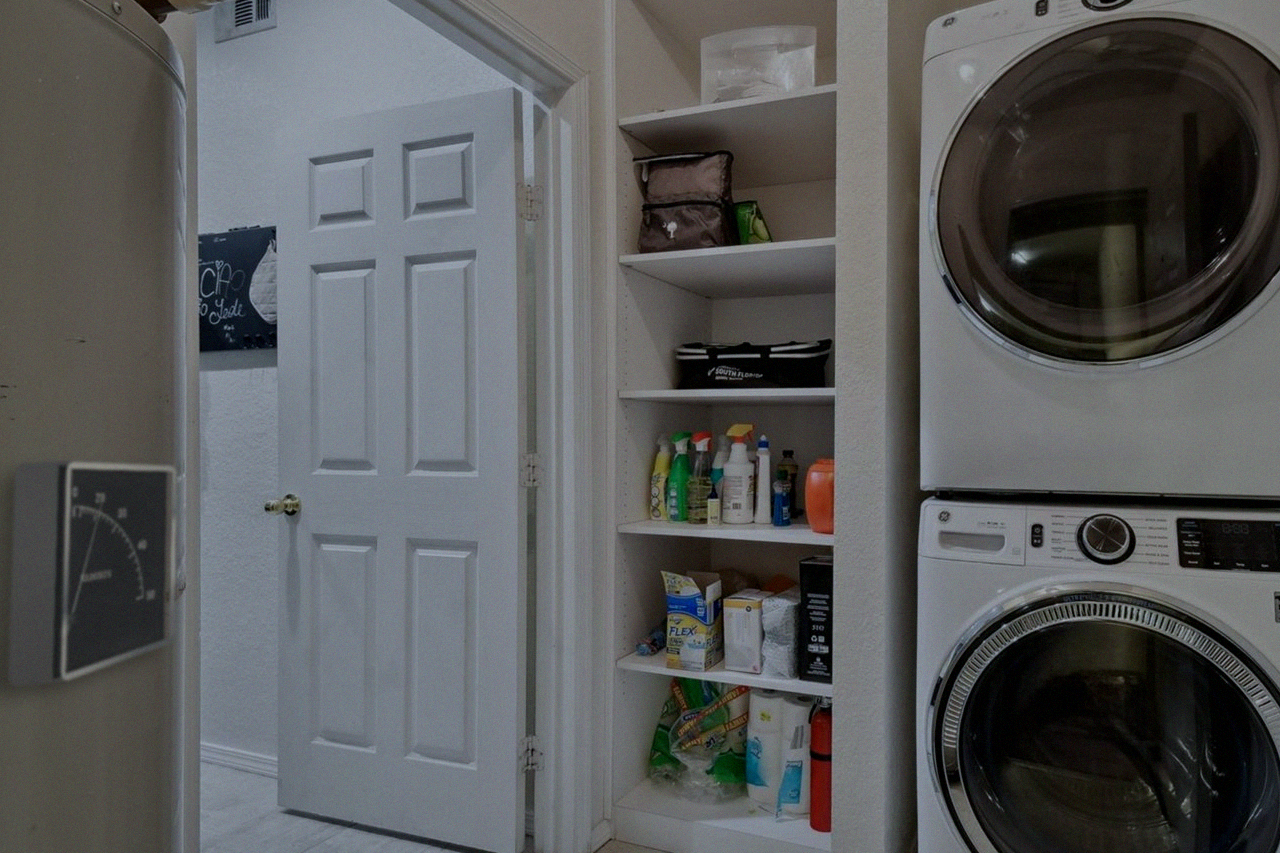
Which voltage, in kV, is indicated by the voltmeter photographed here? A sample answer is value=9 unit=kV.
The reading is value=20 unit=kV
